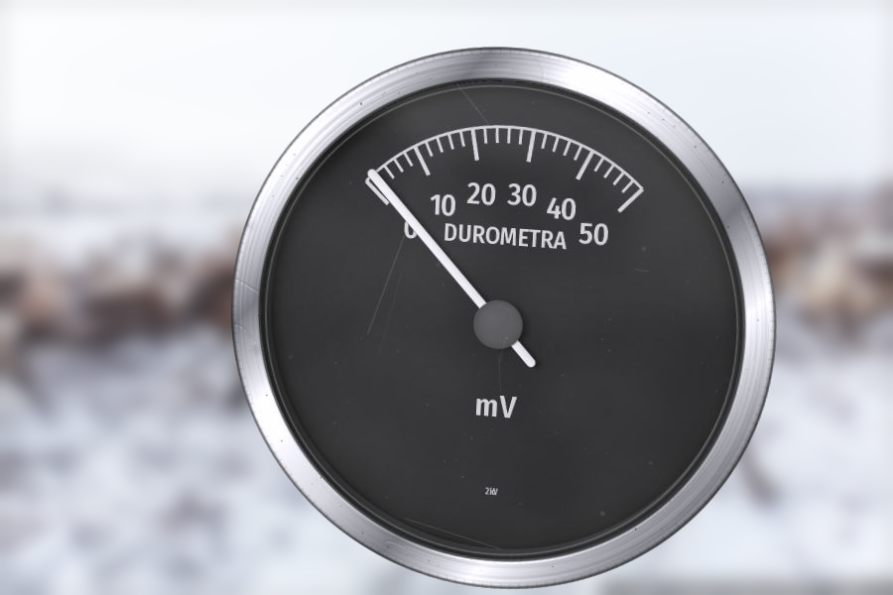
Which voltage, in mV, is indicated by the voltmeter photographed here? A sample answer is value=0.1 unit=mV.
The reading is value=2 unit=mV
